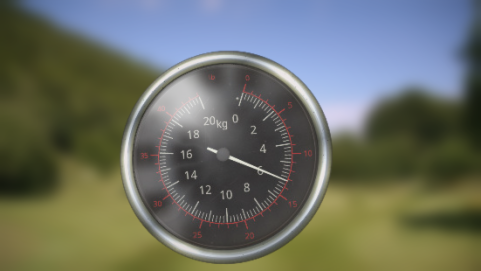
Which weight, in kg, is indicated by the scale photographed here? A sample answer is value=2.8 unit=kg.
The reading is value=6 unit=kg
